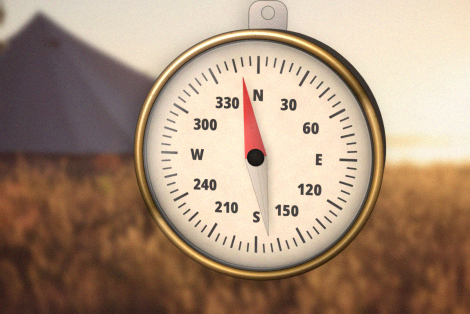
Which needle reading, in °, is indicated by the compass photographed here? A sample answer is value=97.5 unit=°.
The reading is value=350 unit=°
